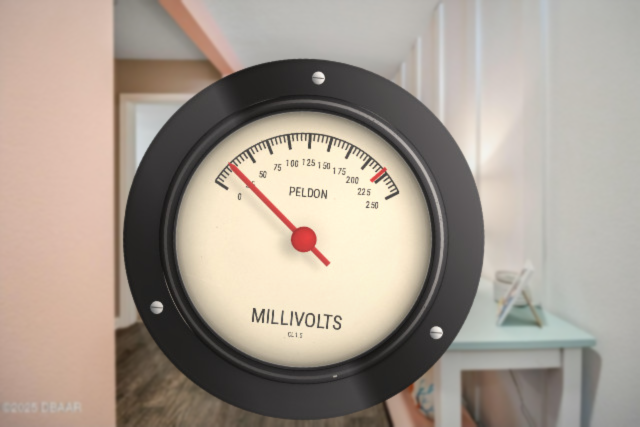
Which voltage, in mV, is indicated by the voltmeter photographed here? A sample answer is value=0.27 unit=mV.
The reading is value=25 unit=mV
